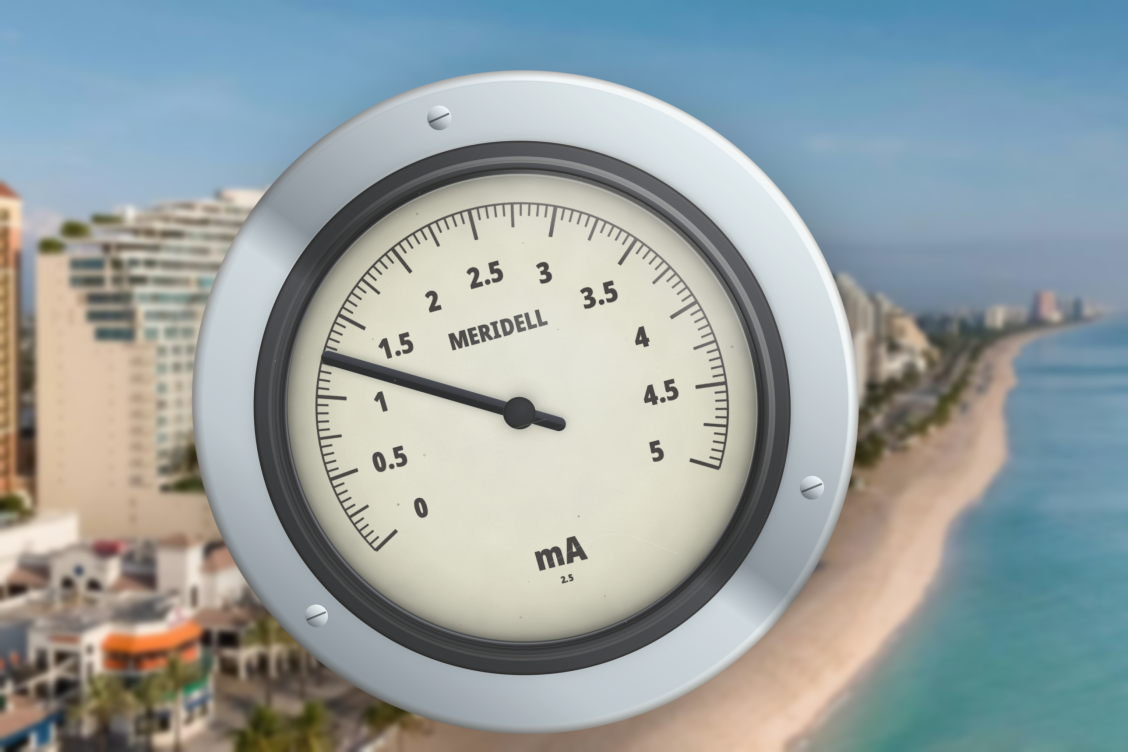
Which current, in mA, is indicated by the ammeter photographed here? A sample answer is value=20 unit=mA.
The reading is value=1.25 unit=mA
